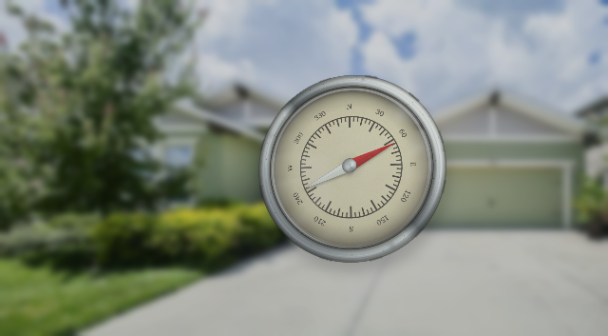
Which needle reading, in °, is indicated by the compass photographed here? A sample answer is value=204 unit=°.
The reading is value=65 unit=°
